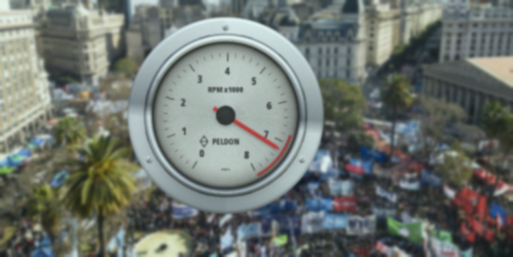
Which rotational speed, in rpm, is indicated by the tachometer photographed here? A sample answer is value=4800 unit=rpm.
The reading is value=7200 unit=rpm
